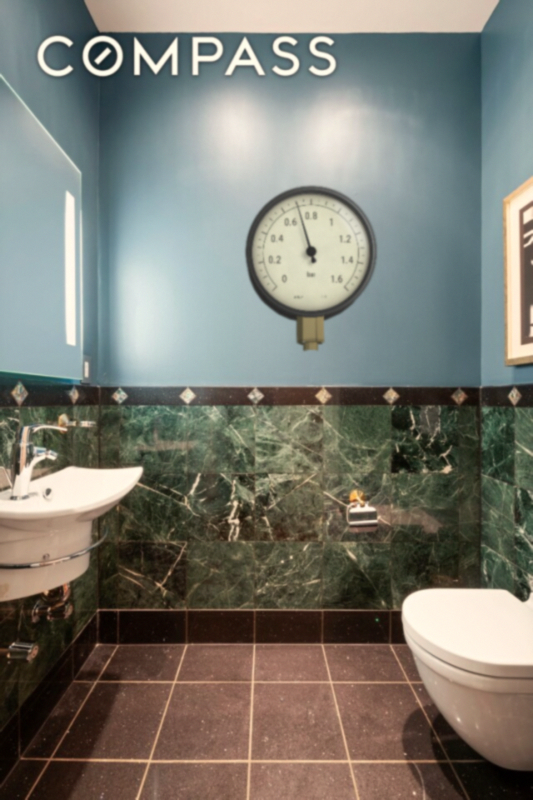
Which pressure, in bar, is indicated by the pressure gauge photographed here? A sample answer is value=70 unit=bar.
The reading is value=0.7 unit=bar
